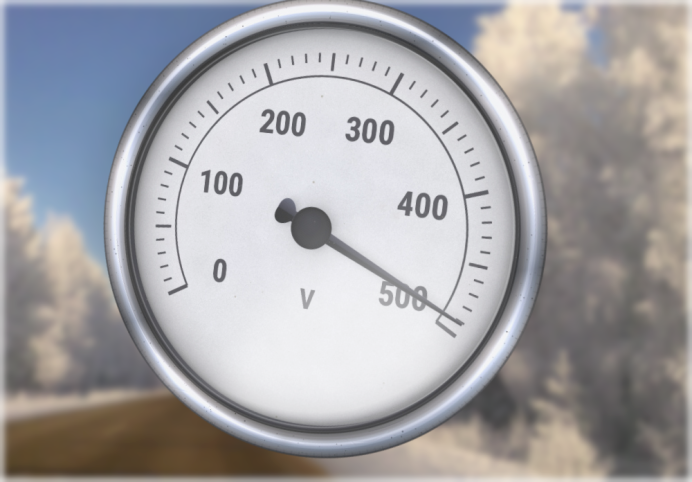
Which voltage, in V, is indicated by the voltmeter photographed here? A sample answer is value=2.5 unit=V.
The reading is value=490 unit=V
